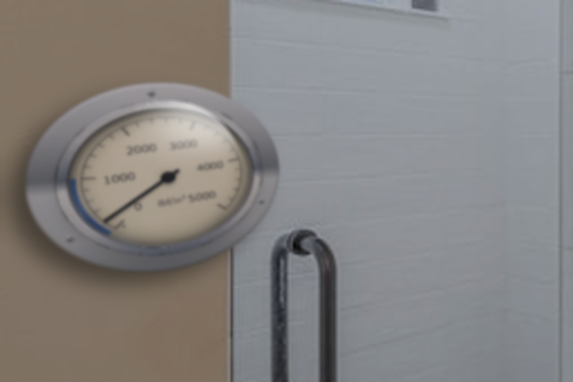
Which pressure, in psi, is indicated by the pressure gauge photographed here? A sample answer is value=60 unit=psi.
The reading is value=200 unit=psi
